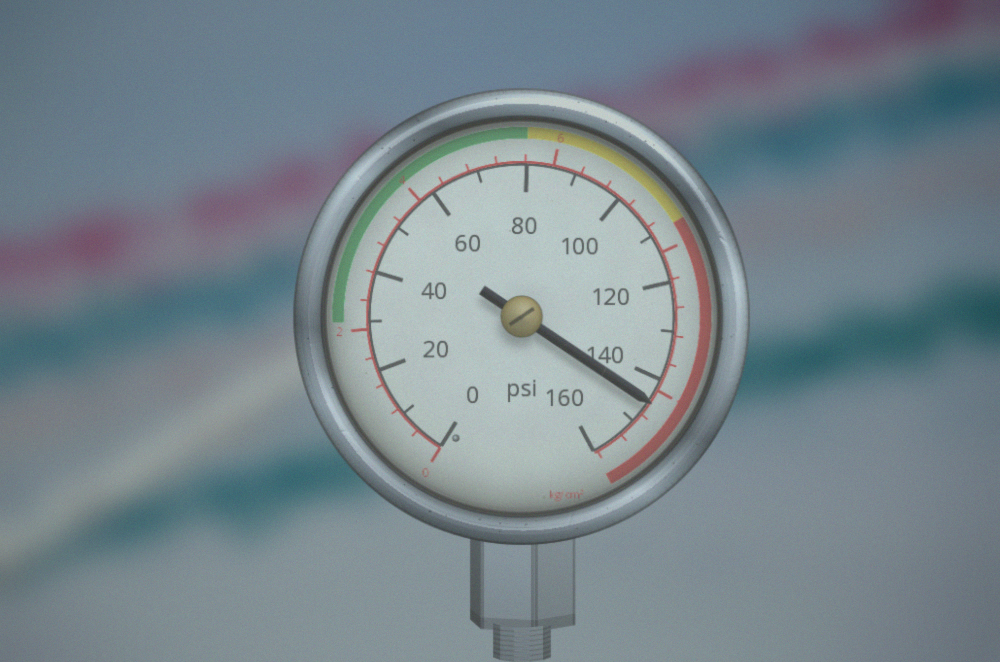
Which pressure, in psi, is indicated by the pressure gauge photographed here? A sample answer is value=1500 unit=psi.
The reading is value=145 unit=psi
